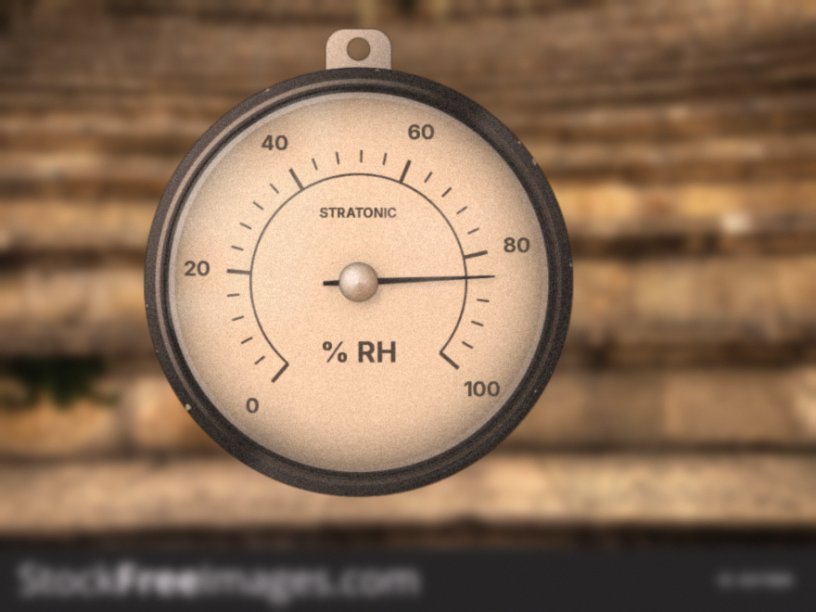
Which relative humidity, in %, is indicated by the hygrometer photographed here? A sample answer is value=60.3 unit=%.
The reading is value=84 unit=%
